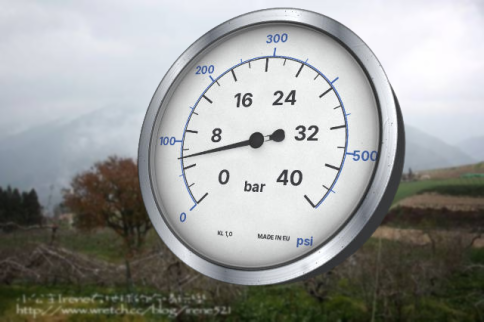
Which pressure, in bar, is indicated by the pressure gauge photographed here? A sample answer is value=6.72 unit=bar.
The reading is value=5 unit=bar
